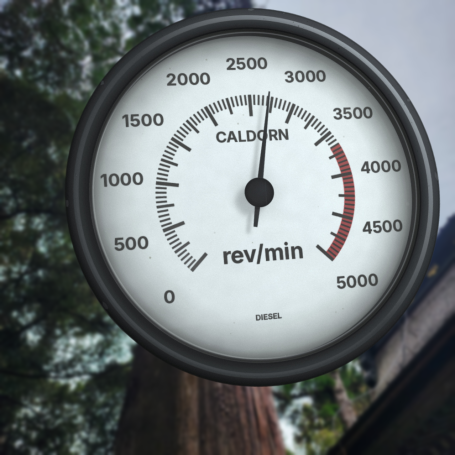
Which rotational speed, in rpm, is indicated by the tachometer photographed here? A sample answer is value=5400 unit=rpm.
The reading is value=2700 unit=rpm
